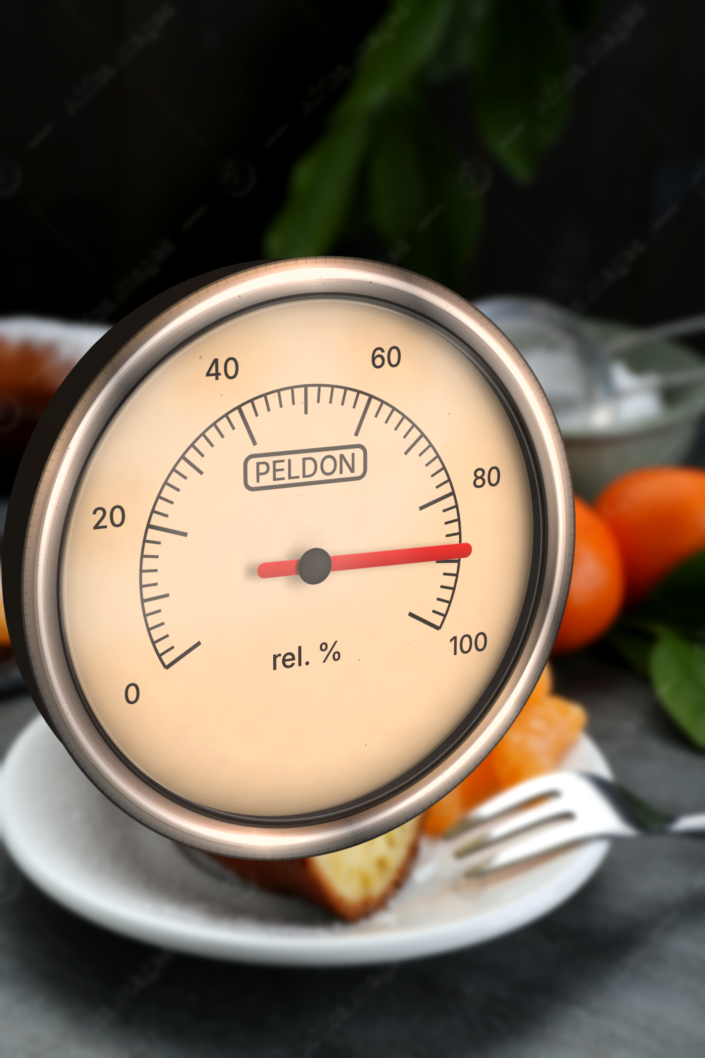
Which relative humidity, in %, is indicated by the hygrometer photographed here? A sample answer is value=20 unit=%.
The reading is value=88 unit=%
